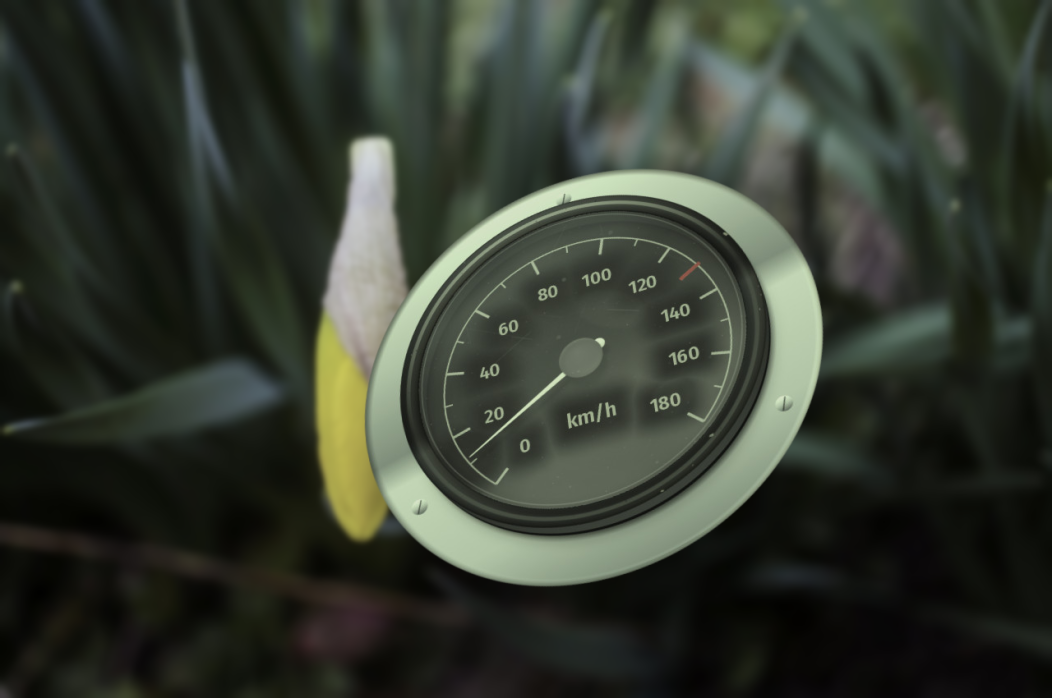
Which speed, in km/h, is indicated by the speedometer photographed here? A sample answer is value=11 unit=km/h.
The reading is value=10 unit=km/h
